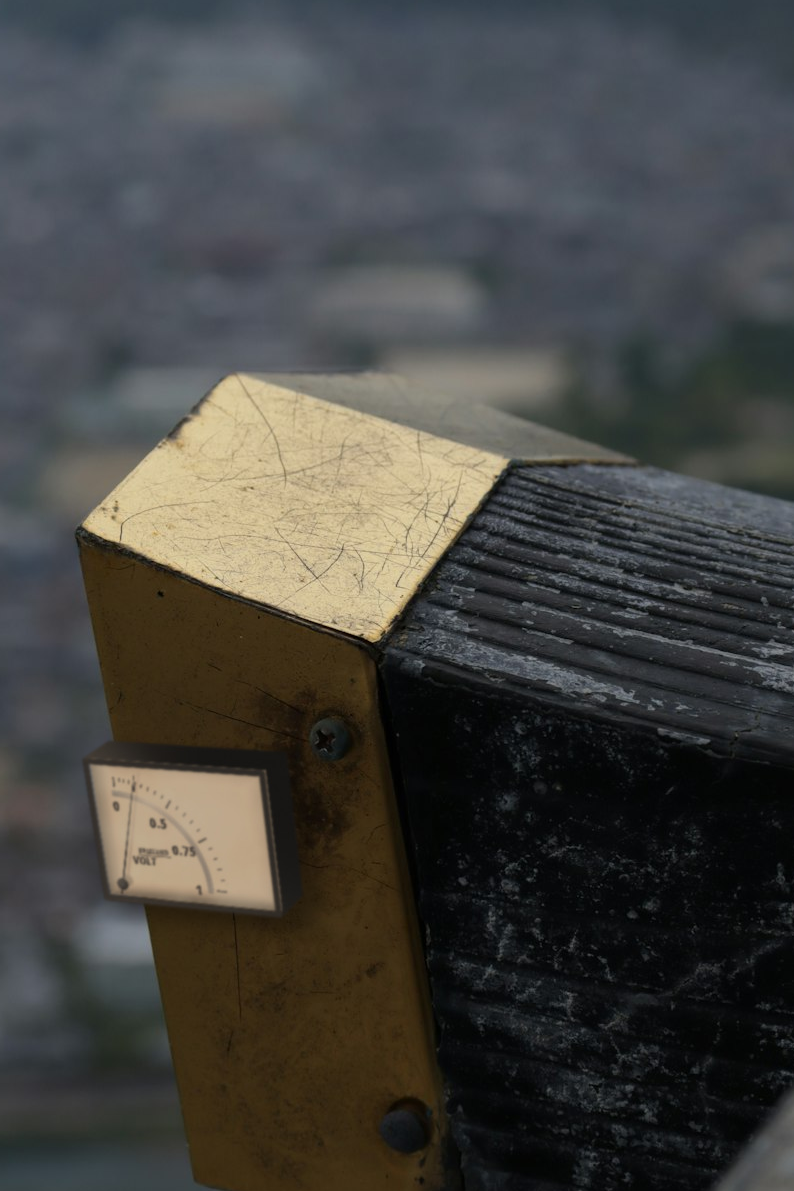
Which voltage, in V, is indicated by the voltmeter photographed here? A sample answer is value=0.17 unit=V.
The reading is value=0.25 unit=V
